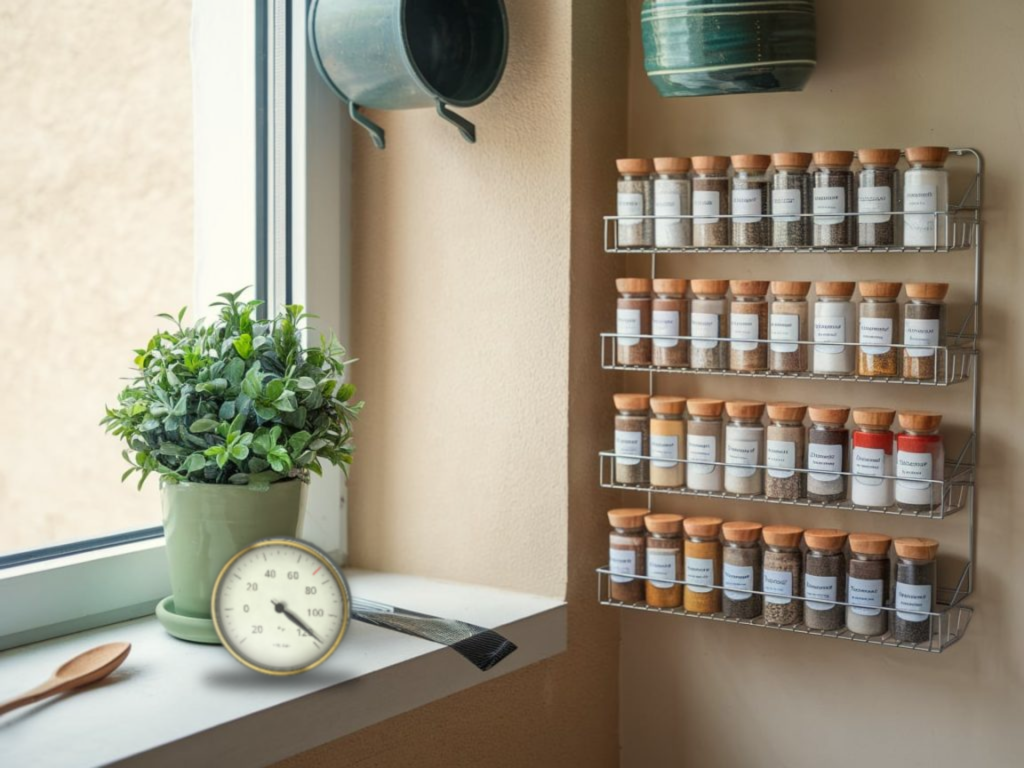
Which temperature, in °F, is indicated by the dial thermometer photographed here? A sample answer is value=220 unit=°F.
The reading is value=116 unit=°F
